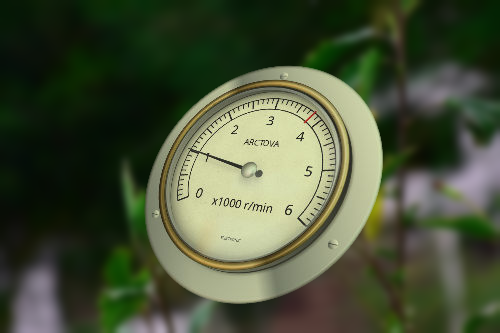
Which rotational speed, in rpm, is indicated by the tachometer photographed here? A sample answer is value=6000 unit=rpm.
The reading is value=1000 unit=rpm
